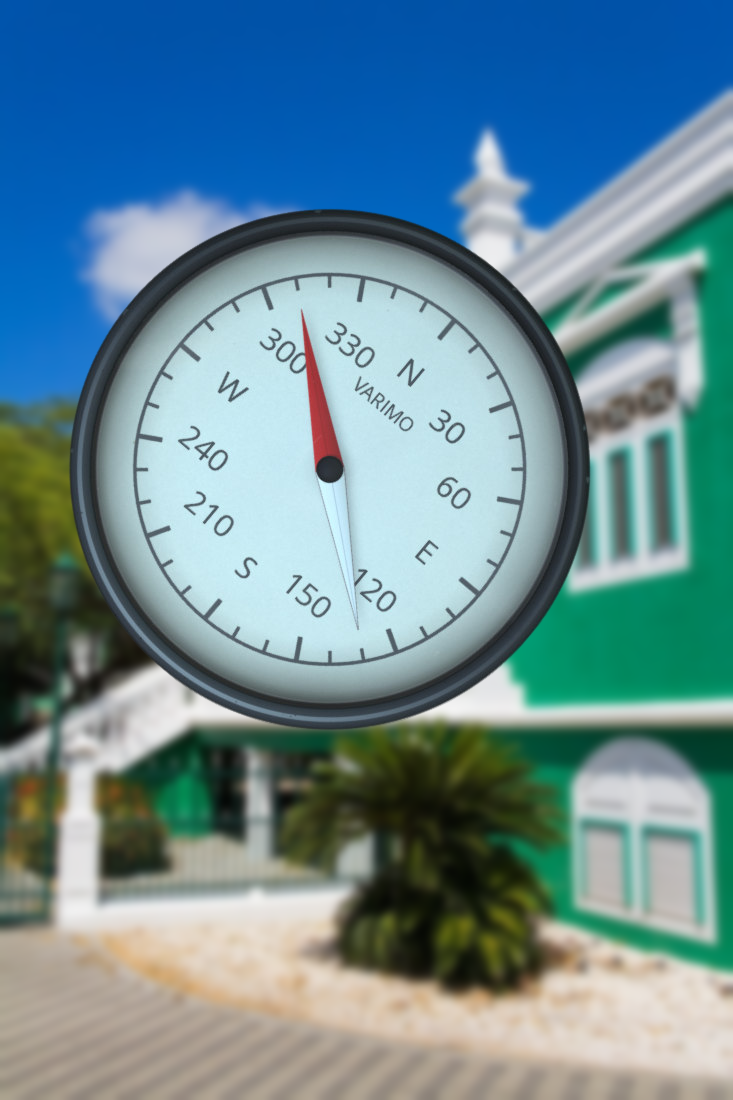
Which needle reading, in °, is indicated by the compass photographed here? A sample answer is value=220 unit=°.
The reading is value=310 unit=°
